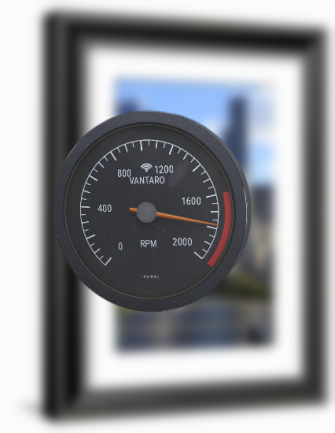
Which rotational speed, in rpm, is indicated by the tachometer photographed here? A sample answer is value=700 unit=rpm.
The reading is value=1775 unit=rpm
